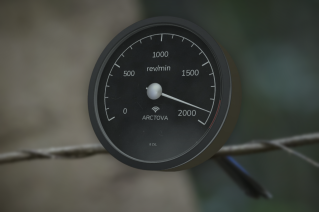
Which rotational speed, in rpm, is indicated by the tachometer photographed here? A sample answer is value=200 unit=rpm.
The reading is value=1900 unit=rpm
